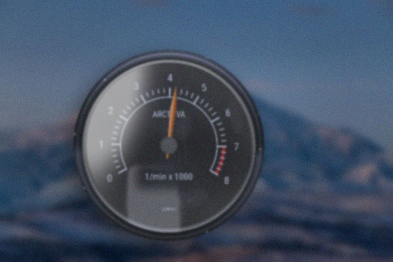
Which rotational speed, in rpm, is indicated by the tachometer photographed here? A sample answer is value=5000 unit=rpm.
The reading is value=4200 unit=rpm
